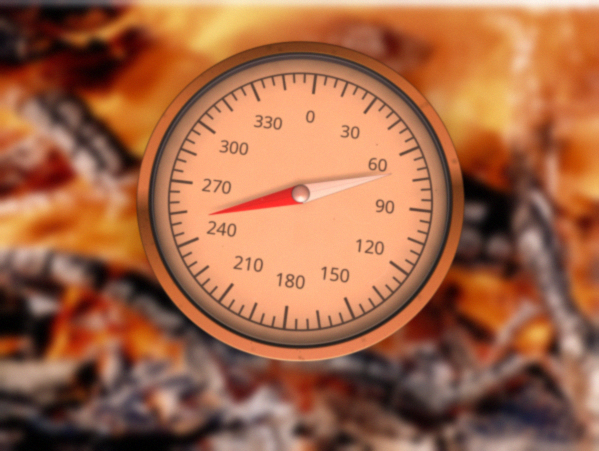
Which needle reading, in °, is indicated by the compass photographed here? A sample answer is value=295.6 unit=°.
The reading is value=250 unit=°
